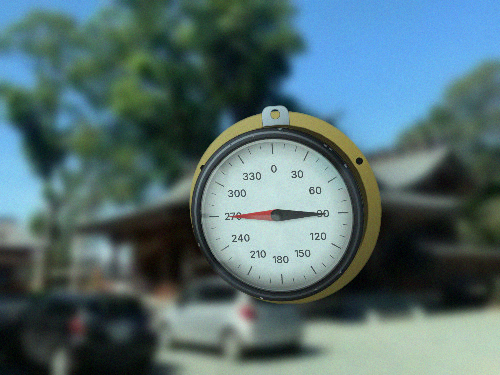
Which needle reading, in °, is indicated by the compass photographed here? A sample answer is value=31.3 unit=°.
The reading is value=270 unit=°
